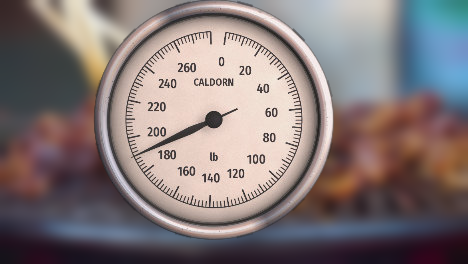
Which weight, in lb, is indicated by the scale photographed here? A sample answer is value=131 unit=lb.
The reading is value=190 unit=lb
